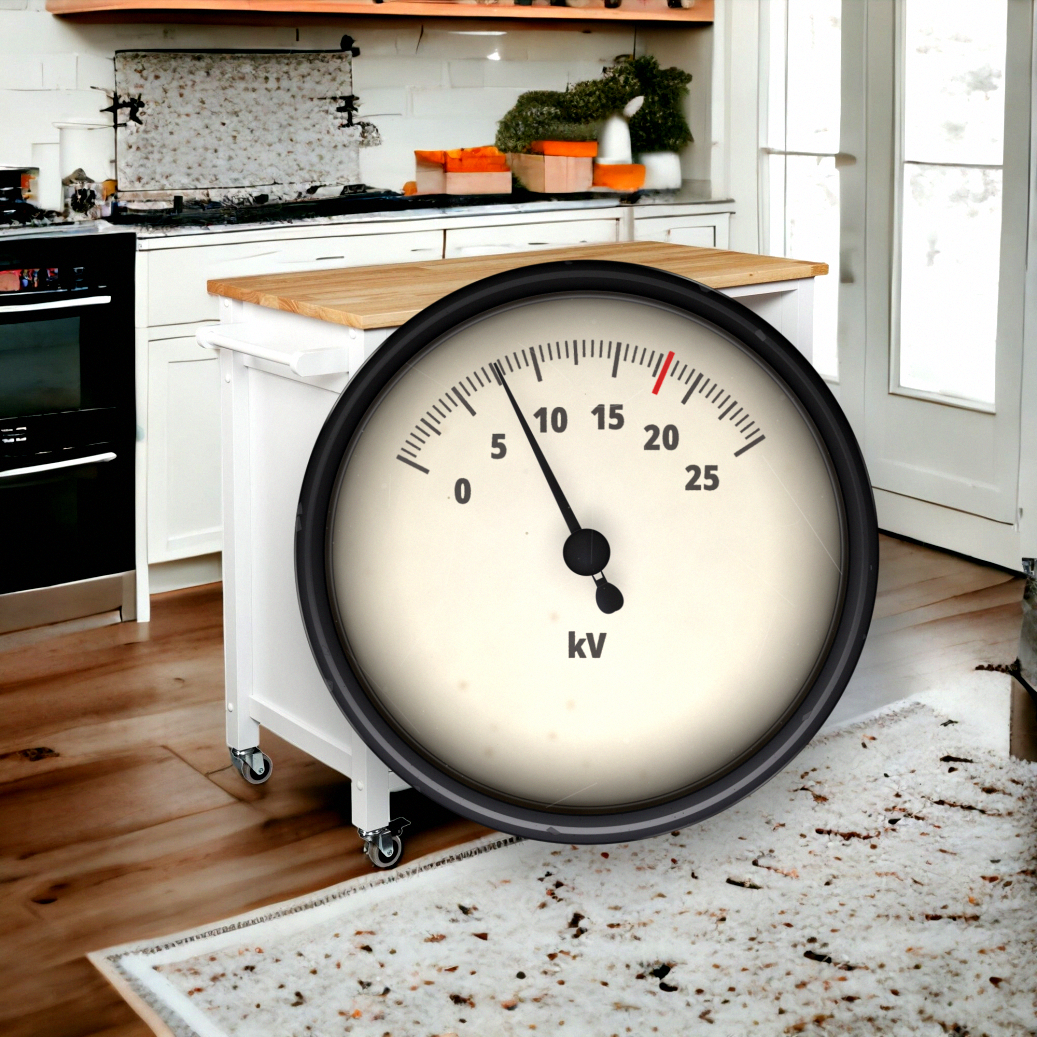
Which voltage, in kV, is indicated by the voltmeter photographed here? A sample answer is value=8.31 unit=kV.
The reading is value=7.75 unit=kV
